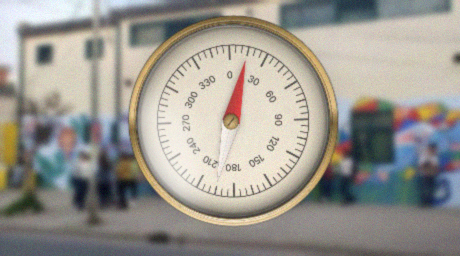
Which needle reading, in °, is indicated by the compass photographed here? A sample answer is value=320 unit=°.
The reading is value=15 unit=°
